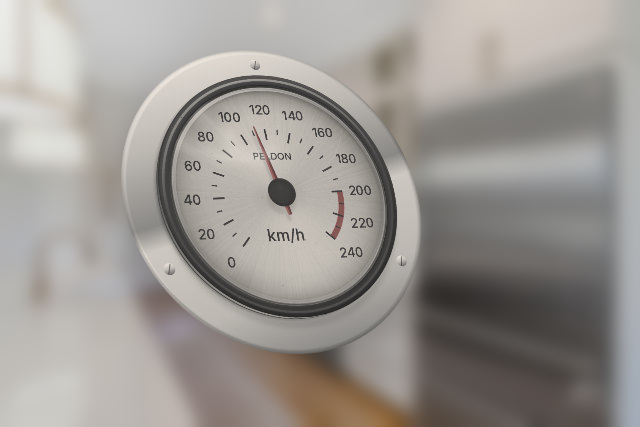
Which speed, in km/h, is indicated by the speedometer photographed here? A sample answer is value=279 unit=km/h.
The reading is value=110 unit=km/h
